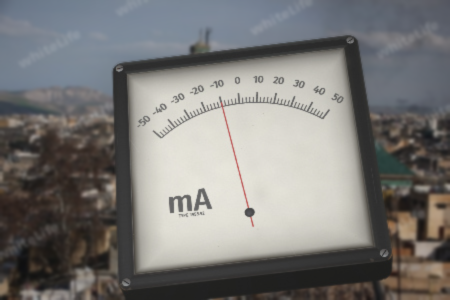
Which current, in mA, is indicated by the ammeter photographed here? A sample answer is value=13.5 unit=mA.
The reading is value=-10 unit=mA
